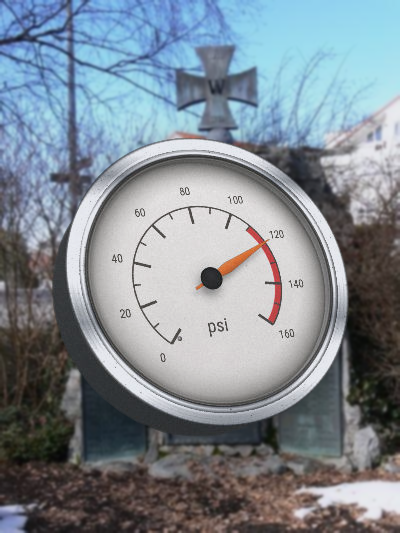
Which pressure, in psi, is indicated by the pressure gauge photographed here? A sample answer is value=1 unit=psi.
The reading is value=120 unit=psi
